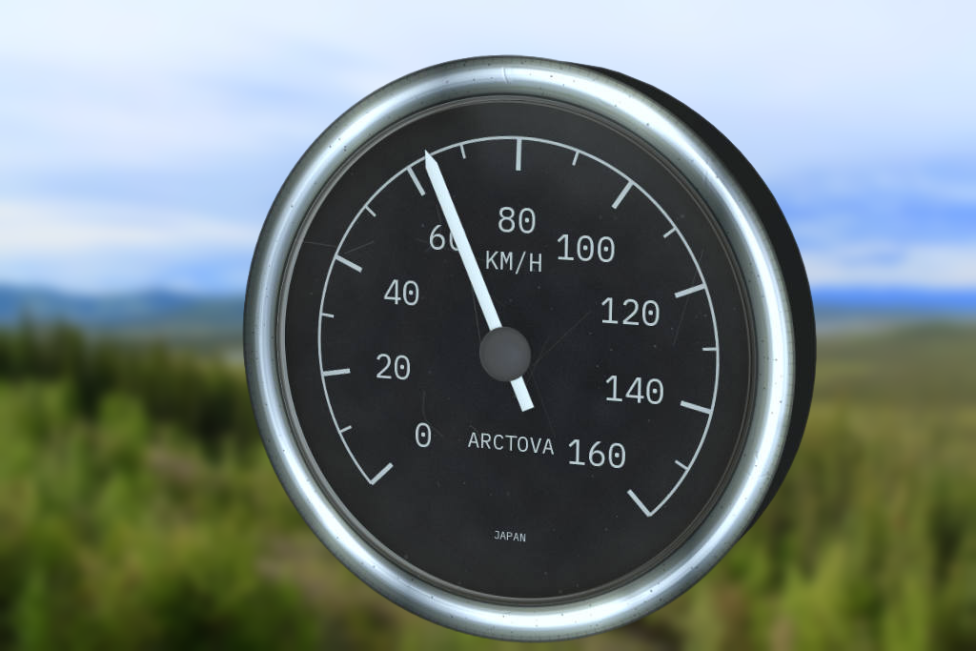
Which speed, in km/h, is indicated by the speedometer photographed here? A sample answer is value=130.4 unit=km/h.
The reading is value=65 unit=km/h
